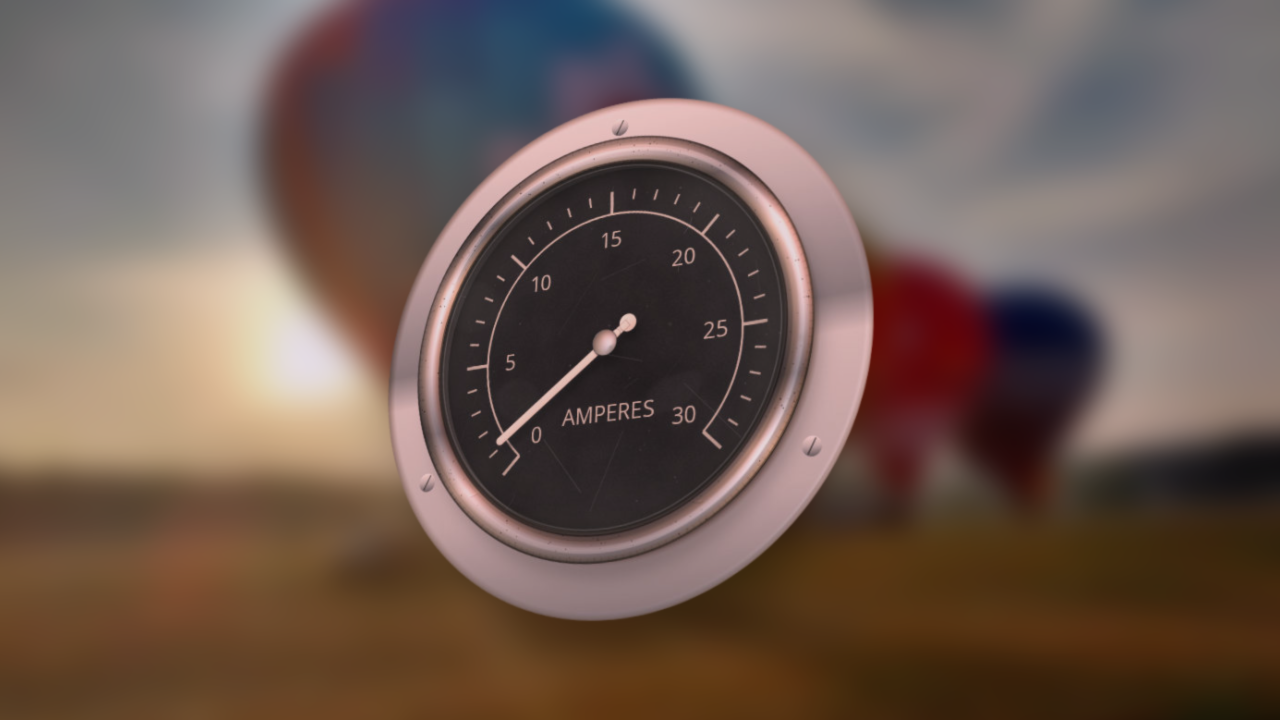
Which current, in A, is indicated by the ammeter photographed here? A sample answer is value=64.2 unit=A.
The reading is value=1 unit=A
